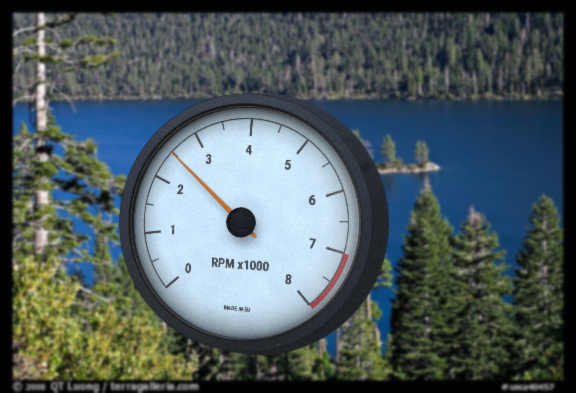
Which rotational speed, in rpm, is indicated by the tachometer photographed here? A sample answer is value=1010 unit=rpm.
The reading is value=2500 unit=rpm
